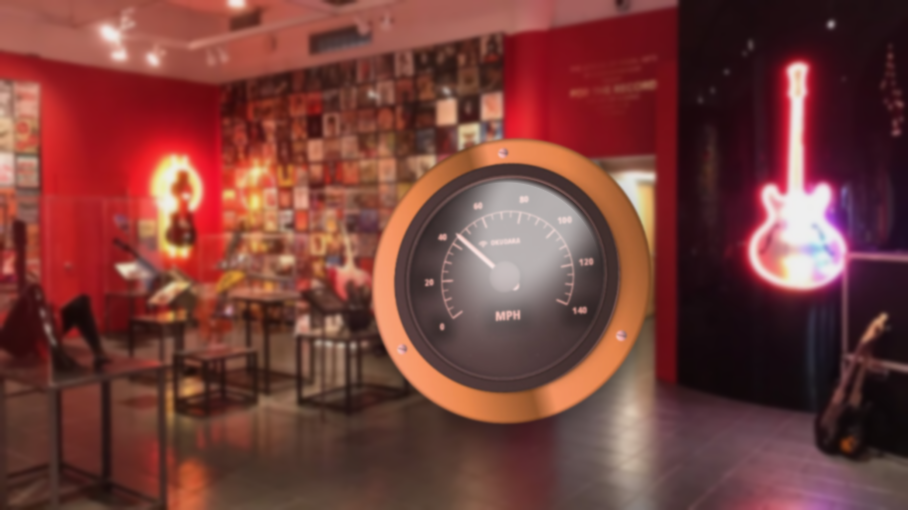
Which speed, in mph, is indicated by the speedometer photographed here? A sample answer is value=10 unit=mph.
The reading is value=45 unit=mph
